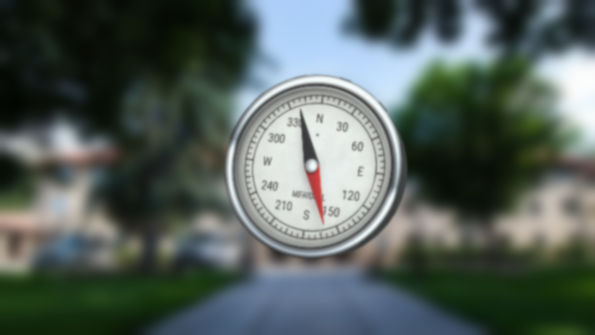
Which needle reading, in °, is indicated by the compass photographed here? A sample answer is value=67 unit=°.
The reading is value=160 unit=°
